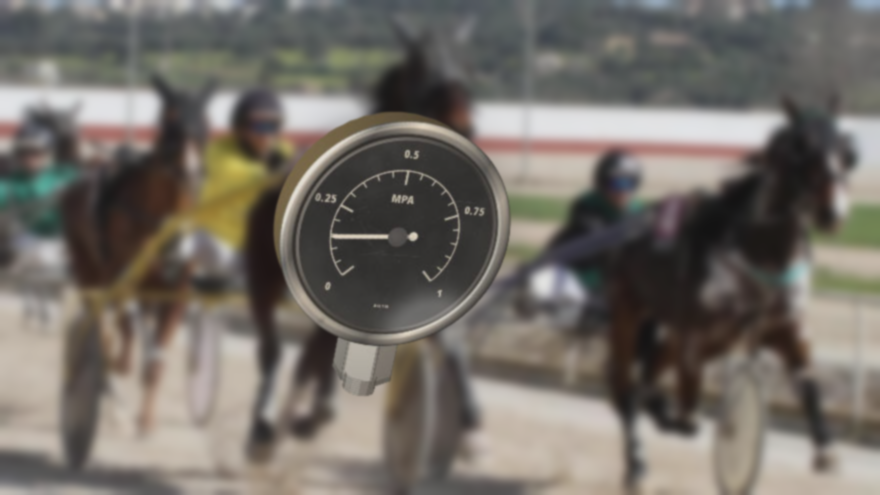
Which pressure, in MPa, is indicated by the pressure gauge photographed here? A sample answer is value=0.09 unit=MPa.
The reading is value=0.15 unit=MPa
